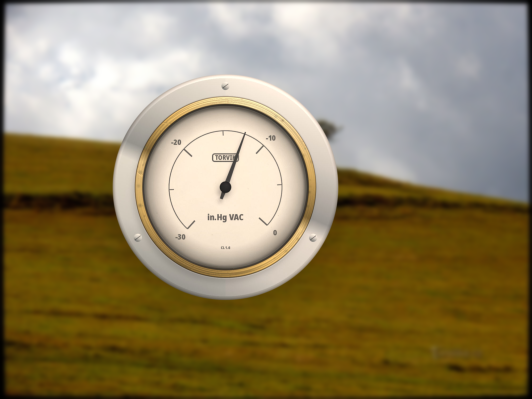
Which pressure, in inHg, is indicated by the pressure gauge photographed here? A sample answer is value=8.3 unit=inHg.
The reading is value=-12.5 unit=inHg
